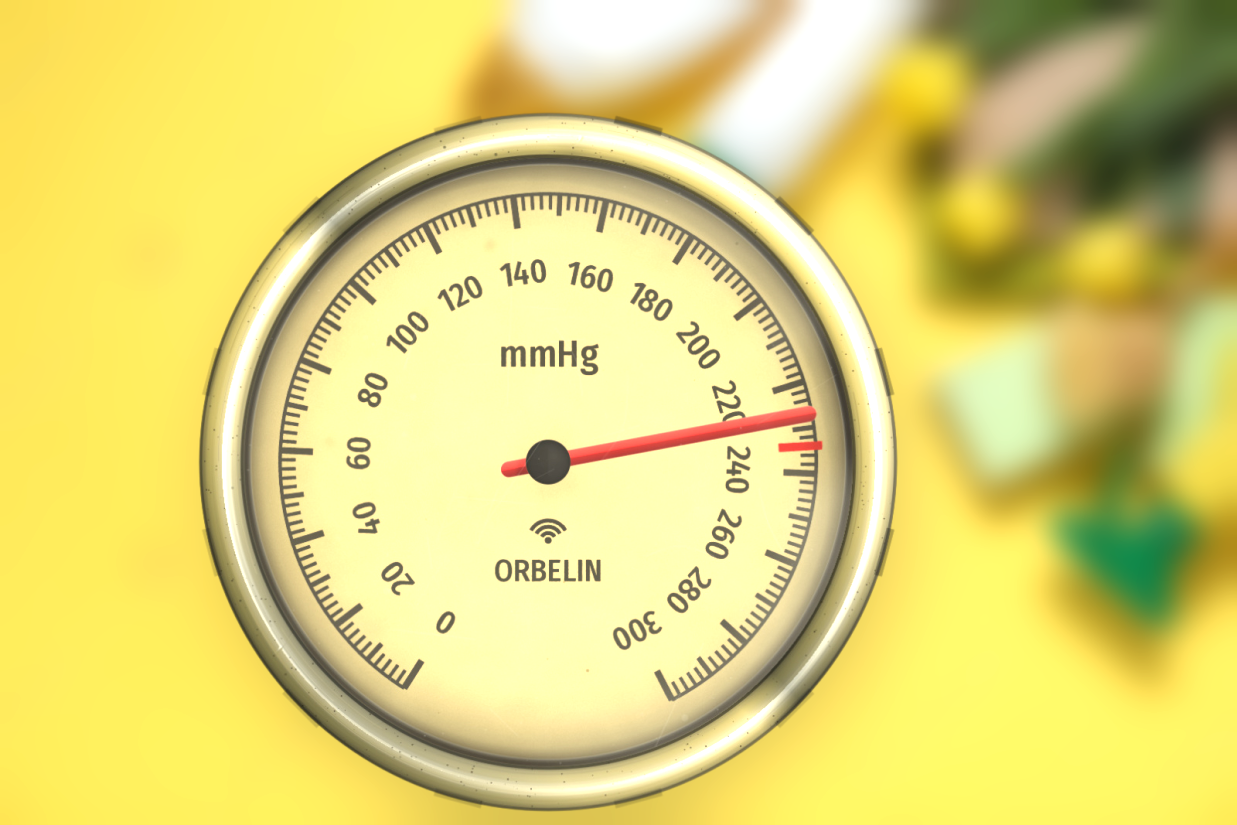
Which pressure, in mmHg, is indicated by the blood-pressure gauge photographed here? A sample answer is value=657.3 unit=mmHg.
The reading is value=227 unit=mmHg
